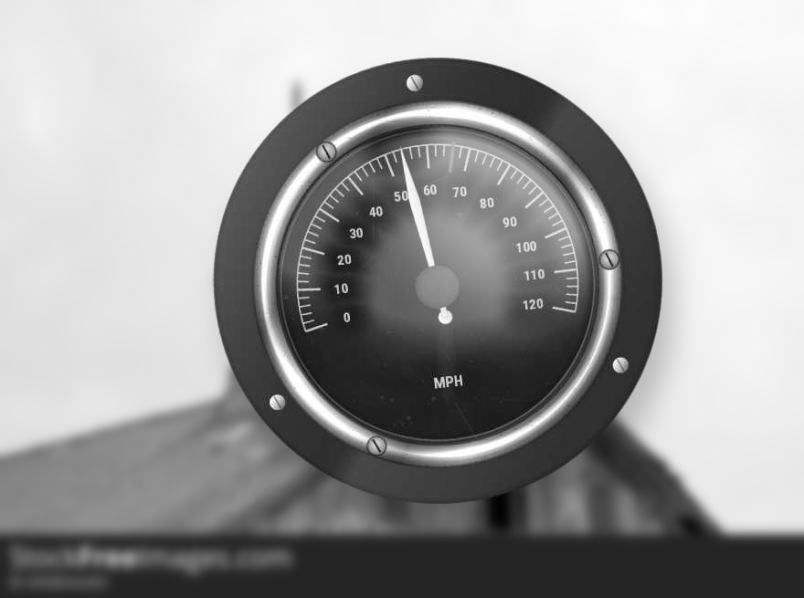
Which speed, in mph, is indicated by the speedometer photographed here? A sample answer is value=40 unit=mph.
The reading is value=54 unit=mph
